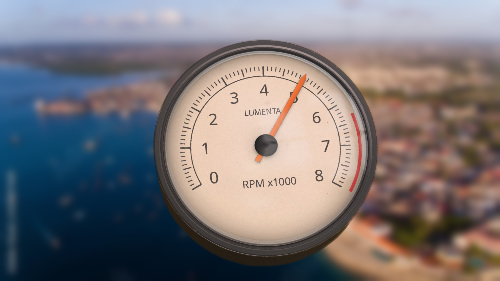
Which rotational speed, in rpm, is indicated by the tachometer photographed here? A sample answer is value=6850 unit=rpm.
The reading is value=5000 unit=rpm
